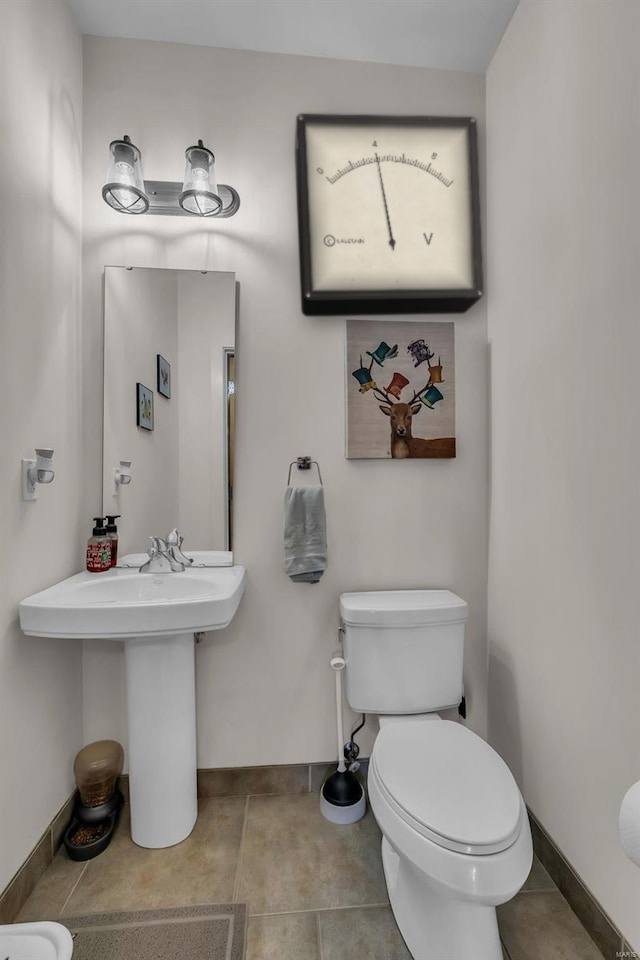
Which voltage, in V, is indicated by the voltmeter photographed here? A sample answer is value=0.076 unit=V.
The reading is value=4 unit=V
